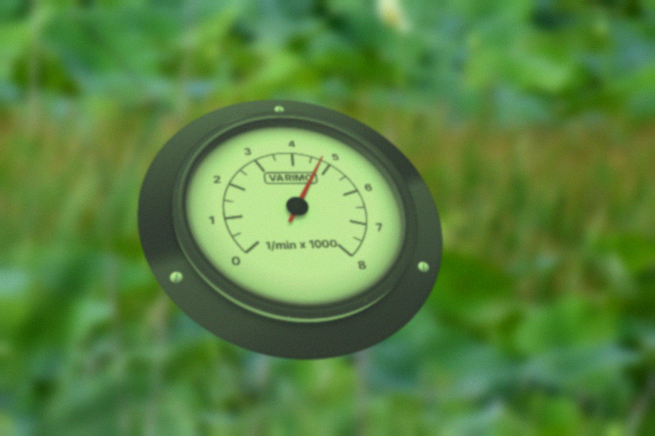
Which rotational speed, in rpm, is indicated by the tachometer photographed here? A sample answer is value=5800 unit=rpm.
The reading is value=4750 unit=rpm
